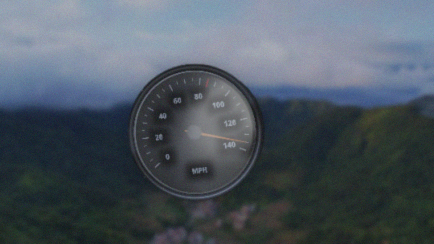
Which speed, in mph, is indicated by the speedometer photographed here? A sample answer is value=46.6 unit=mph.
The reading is value=135 unit=mph
